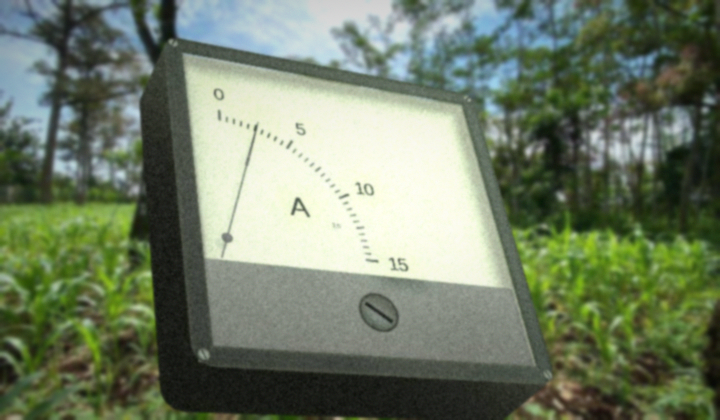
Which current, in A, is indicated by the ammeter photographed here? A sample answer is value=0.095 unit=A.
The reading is value=2.5 unit=A
